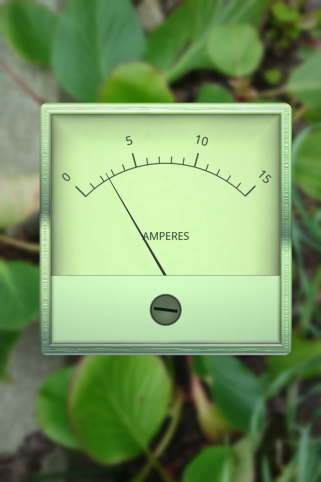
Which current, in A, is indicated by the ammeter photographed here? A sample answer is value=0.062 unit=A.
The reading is value=2.5 unit=A
